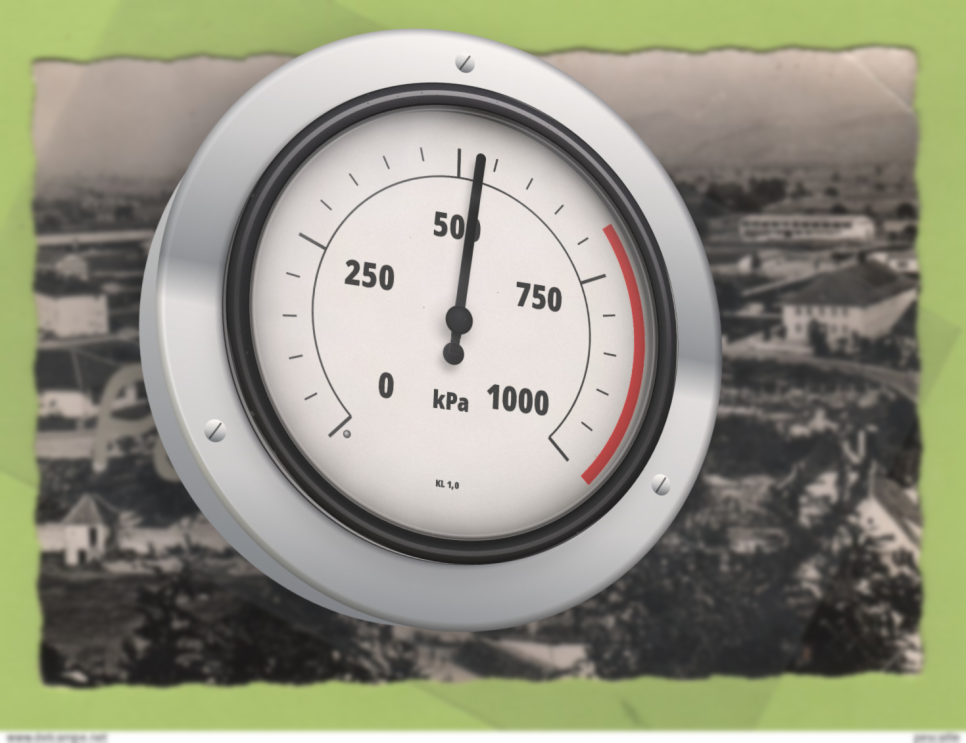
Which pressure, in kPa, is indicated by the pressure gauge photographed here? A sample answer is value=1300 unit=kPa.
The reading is value=525 unit=kPa
